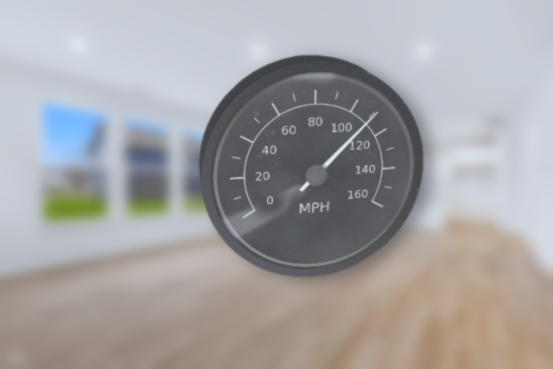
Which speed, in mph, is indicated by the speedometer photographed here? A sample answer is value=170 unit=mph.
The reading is value=110 unit=mph
